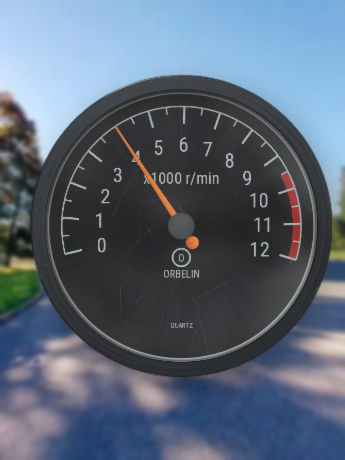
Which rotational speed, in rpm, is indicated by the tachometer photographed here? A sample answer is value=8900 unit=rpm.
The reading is value=4000 unit=rpm
